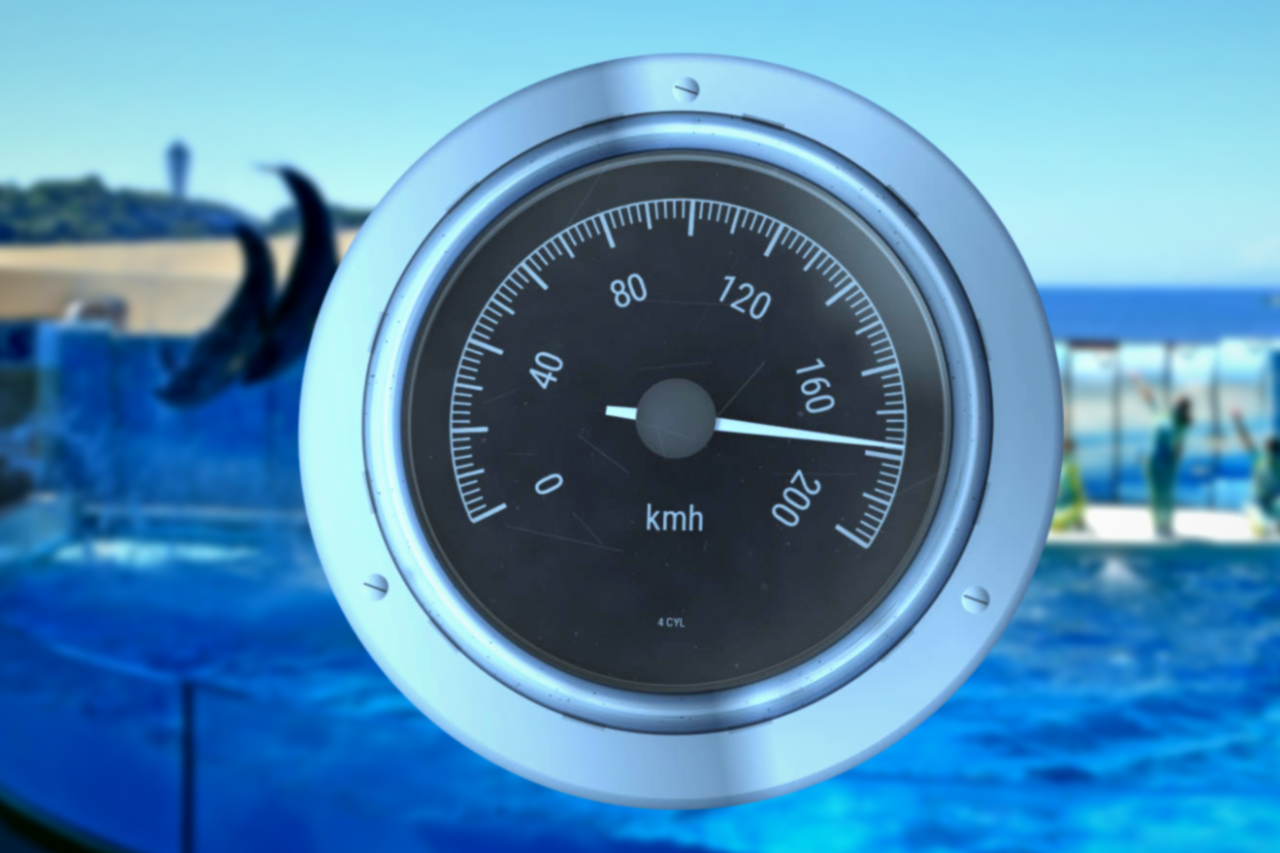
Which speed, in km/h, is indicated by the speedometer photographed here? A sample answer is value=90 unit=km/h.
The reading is value=178 unit=km/h
